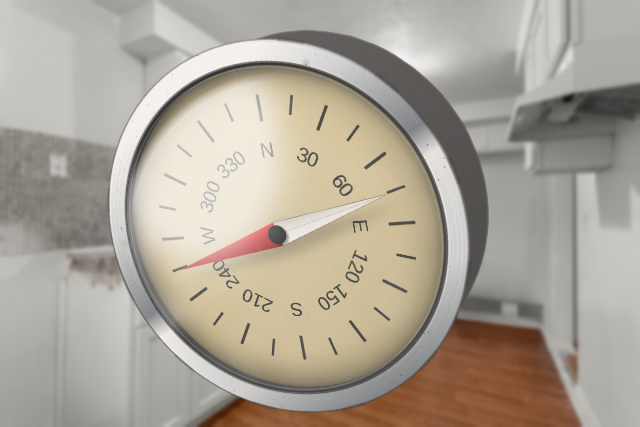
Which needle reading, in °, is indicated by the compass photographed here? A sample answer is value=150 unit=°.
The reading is value=255 unit=°
